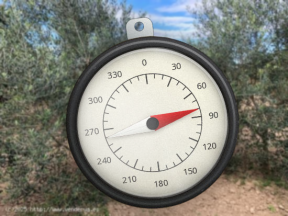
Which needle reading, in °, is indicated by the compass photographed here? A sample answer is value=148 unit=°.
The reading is value=80 unit=°
